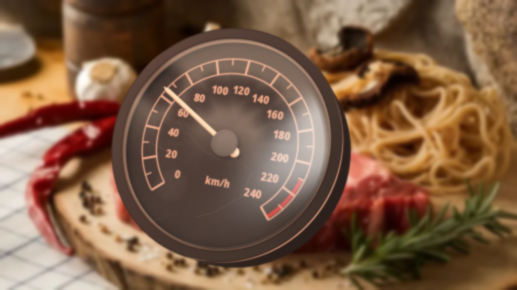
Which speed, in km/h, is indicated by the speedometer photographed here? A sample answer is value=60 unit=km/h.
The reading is value=65 unit=km/h
